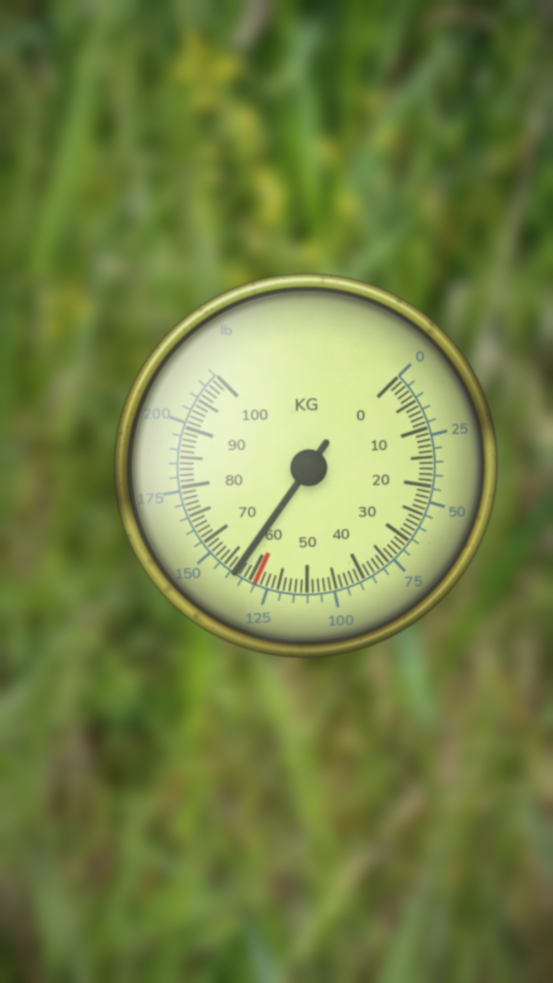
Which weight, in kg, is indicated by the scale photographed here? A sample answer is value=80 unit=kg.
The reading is value=63 unit=kg
